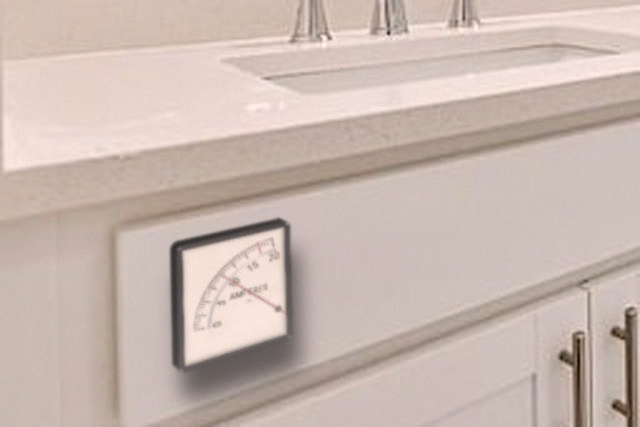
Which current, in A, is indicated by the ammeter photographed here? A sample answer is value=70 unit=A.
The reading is value=10 unit=A
